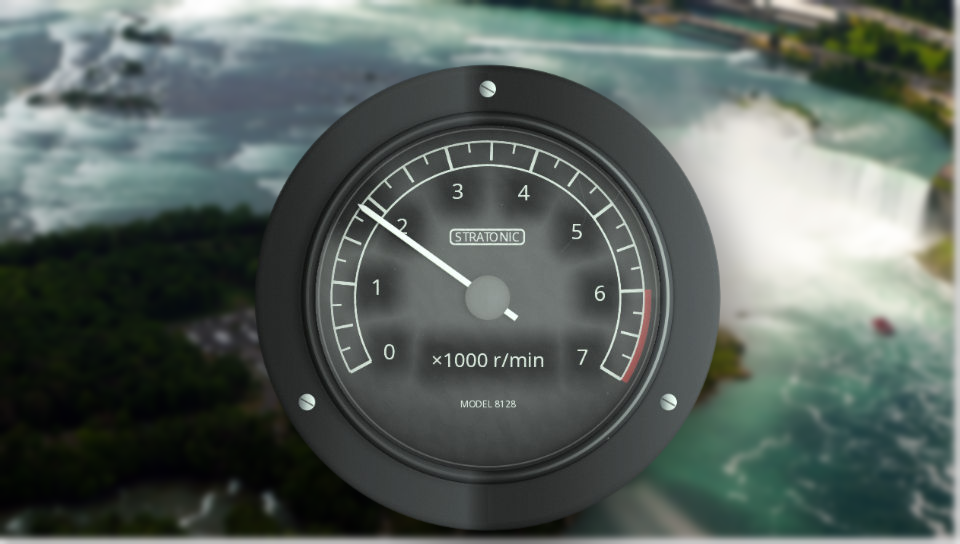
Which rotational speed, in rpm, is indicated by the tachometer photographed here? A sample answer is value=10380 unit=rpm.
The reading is value=1875 unit=rpm
